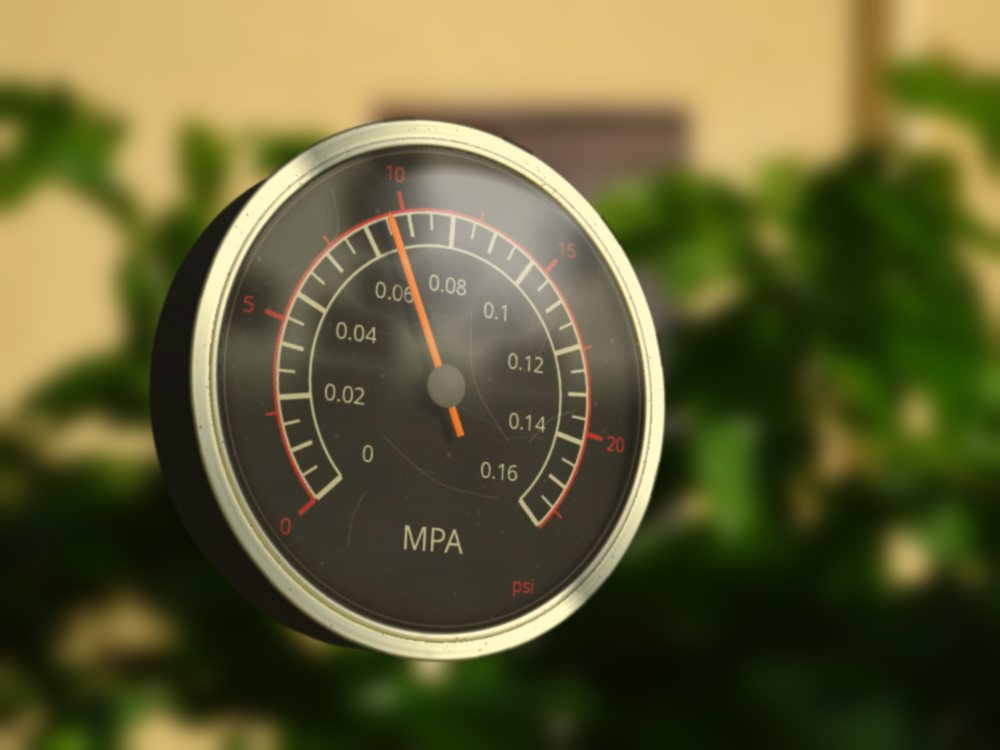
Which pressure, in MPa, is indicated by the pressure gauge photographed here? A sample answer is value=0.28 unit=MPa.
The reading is value=0.065 unit=MPa
